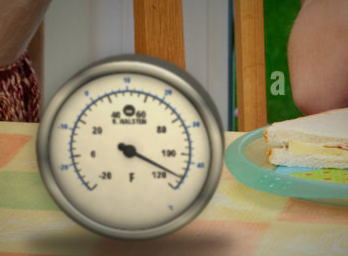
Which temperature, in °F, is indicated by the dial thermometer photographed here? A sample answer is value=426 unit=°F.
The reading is value=112 unit=°F
